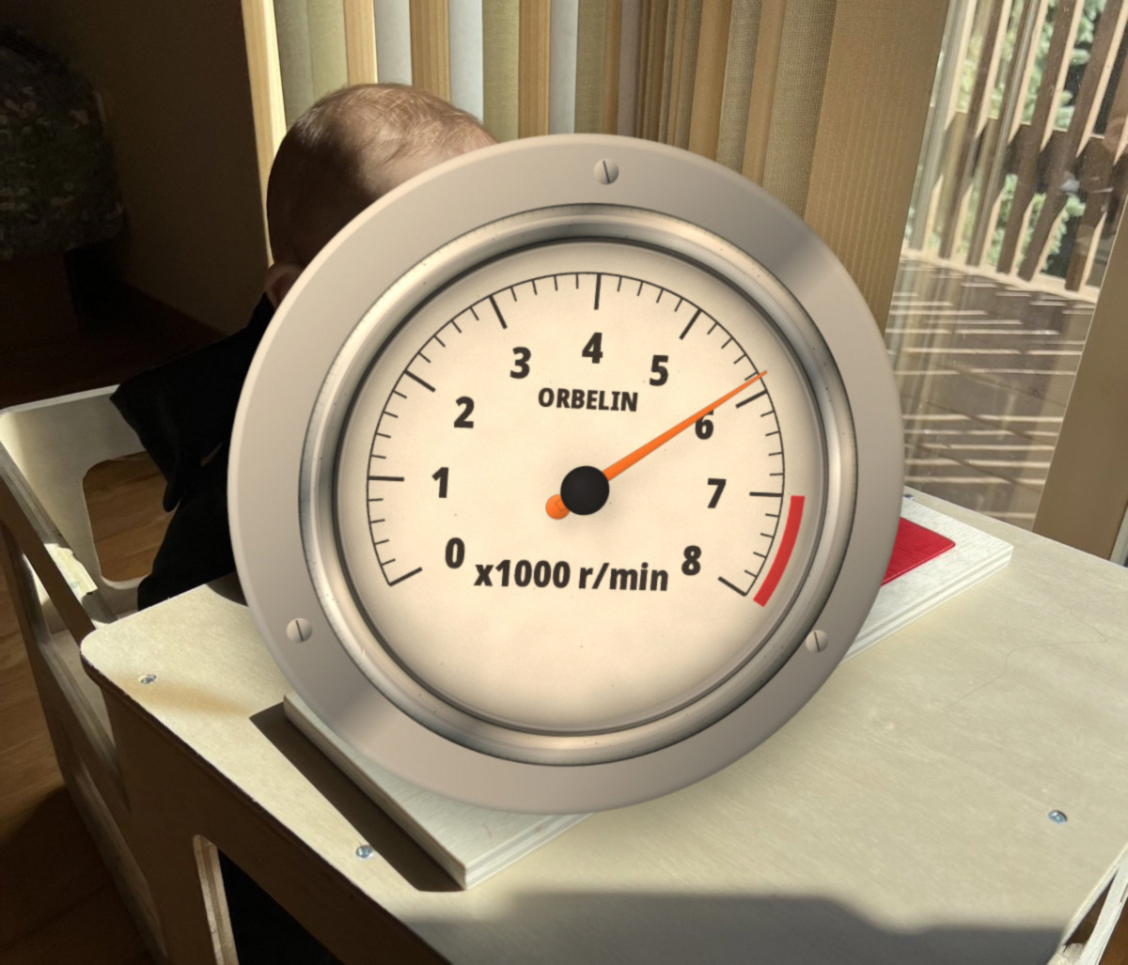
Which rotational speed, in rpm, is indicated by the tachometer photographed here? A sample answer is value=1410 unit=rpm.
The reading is value=5800 unit=rpm
